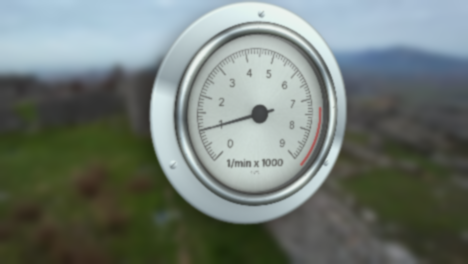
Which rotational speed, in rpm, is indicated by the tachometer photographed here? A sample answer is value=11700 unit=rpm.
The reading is value=1000 unit=rpm
